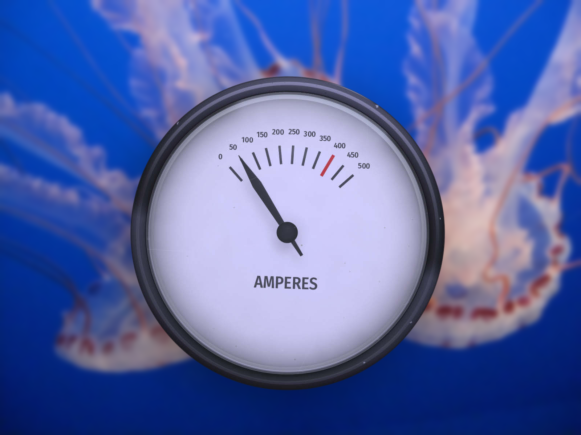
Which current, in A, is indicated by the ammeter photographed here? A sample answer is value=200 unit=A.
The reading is value=50 unit=A
